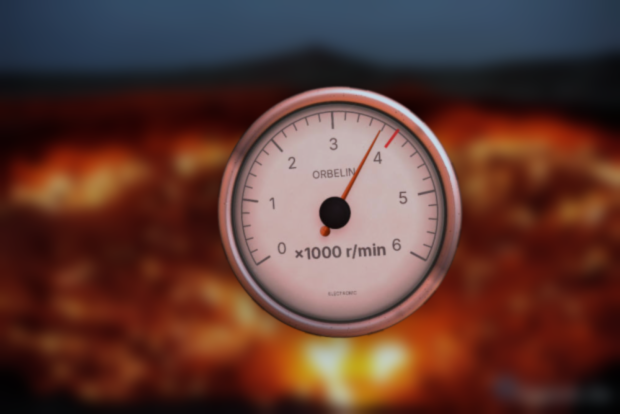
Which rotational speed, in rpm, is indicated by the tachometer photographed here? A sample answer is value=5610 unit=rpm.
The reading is value=3800 unit=rpm
